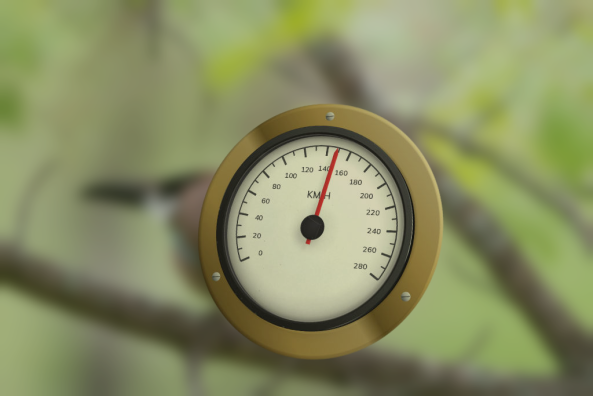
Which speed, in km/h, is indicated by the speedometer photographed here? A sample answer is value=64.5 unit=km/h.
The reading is value=150 unit=km/h
